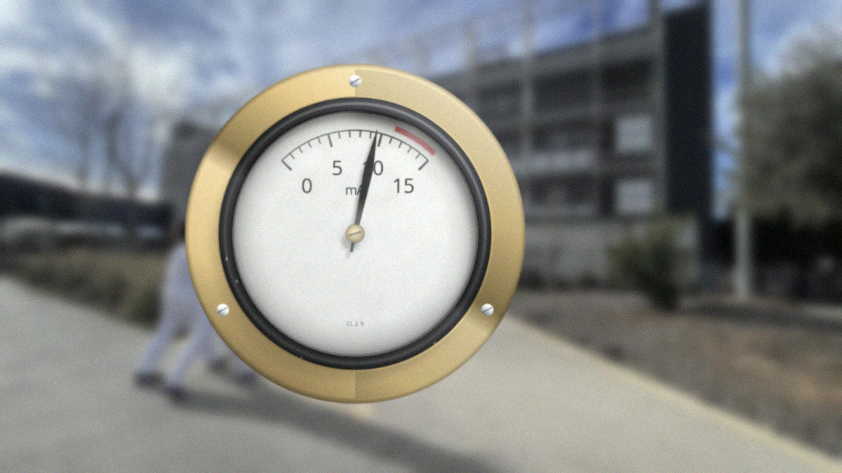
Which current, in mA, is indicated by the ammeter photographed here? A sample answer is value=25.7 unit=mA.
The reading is value=9.5 unit=mA
